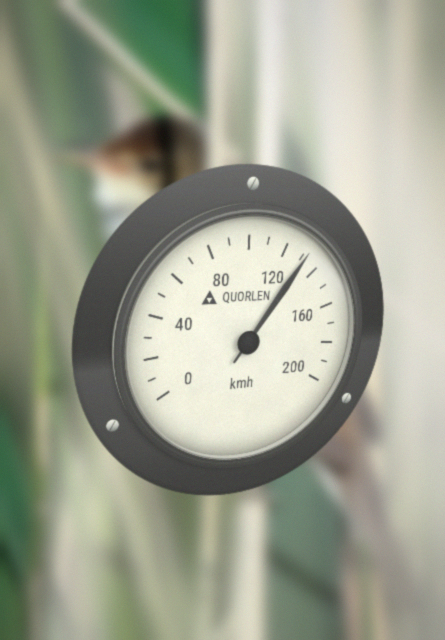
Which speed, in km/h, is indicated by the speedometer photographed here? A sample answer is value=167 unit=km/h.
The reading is value=130 unit=km/h
